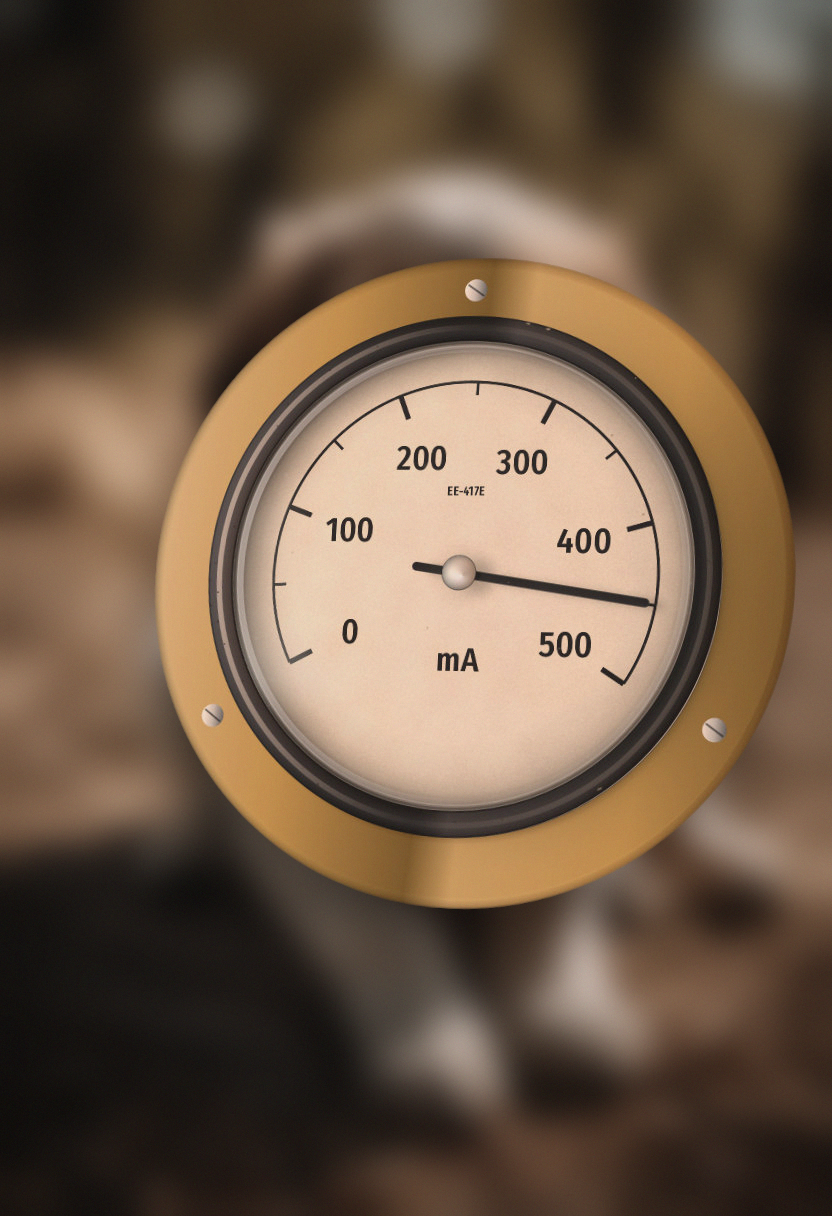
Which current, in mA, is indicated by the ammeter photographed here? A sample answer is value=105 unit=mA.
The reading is value=450 unit=mA
